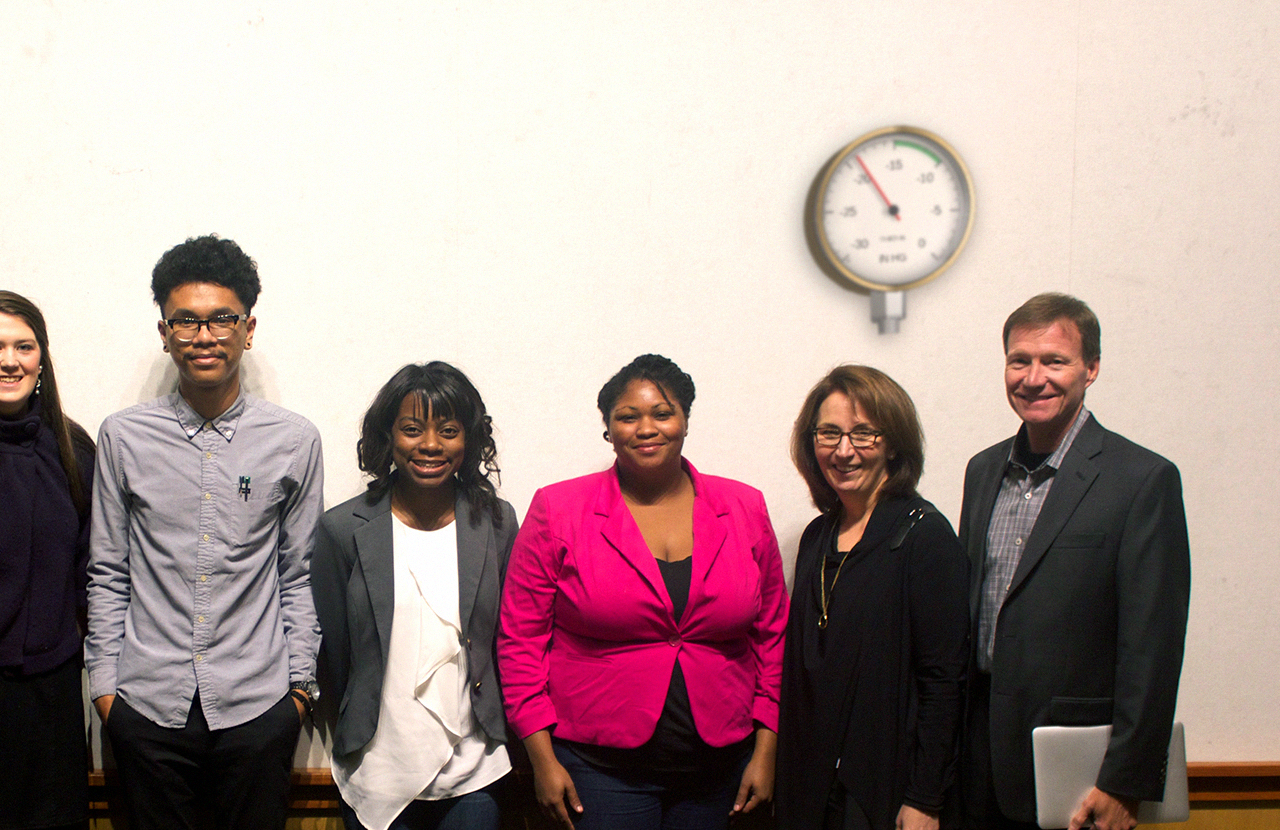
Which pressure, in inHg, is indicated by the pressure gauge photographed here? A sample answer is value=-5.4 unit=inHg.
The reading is value=-19 unit=inHg
